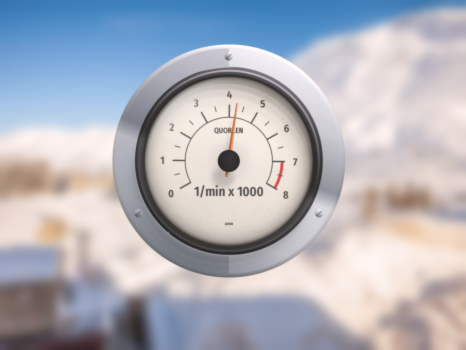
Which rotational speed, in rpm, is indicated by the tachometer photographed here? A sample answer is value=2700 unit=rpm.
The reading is value=4250 unit=rpm
